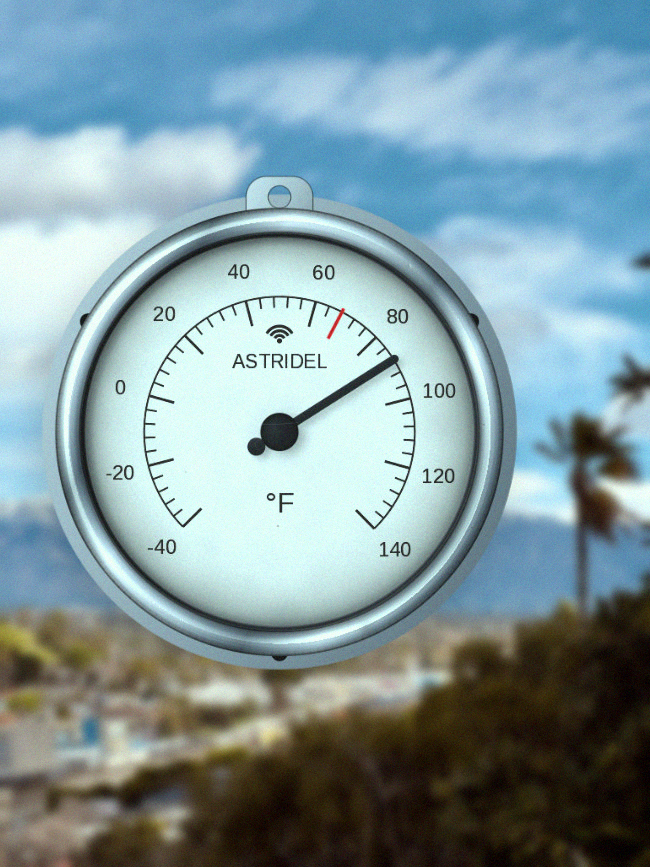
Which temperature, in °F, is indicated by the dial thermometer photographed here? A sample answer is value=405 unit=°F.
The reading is value=88 unit=°F
